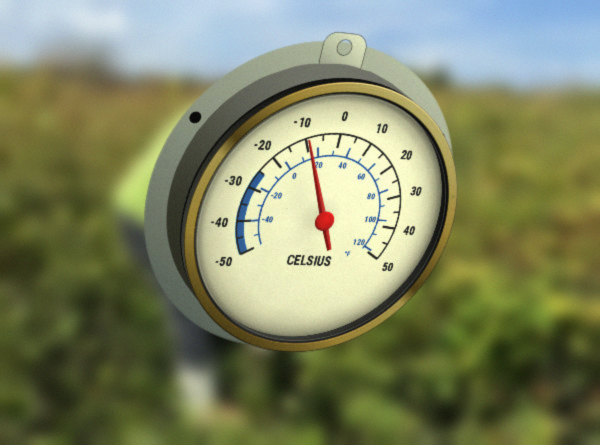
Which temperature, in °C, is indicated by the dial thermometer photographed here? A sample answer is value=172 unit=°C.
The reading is value=-10 unit=°C
